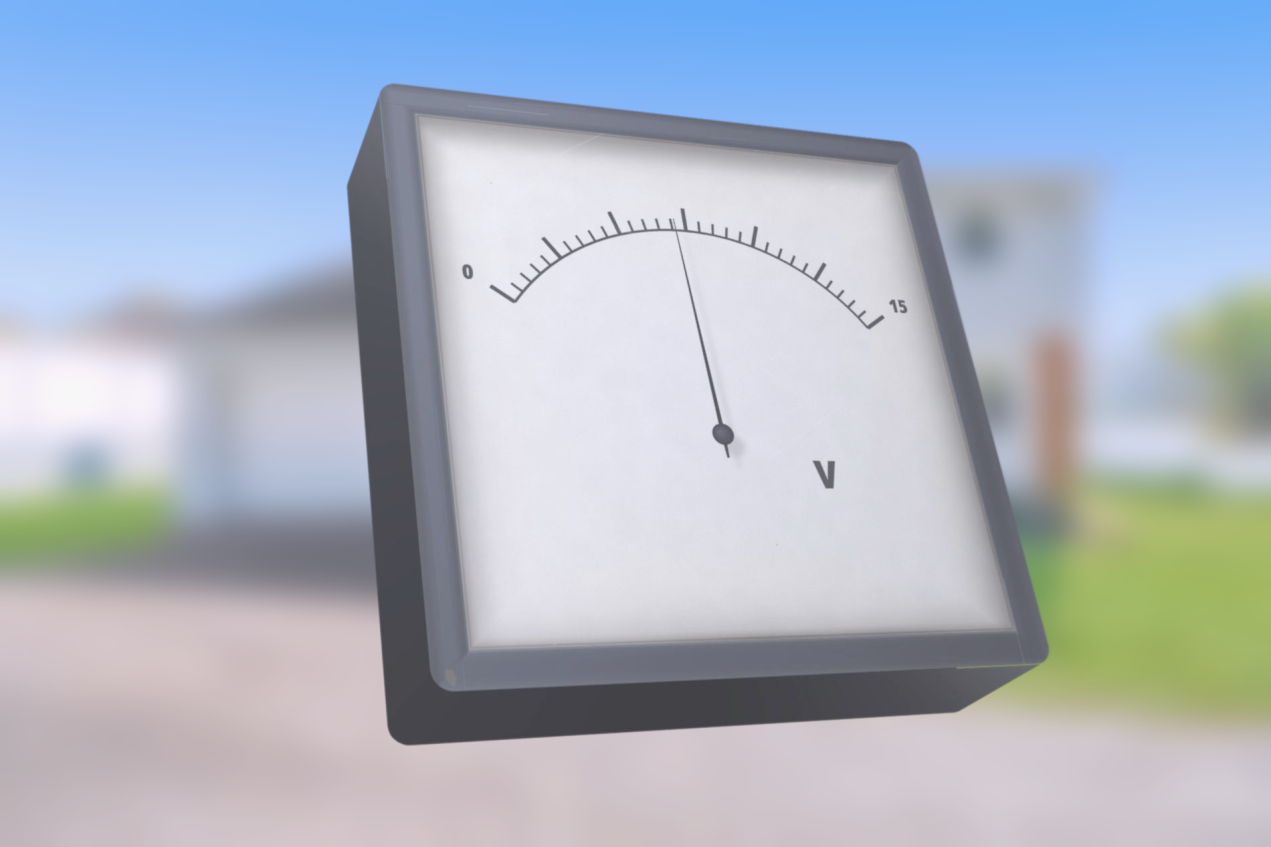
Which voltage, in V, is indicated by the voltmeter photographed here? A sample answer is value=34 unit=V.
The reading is value=7 unit=V
